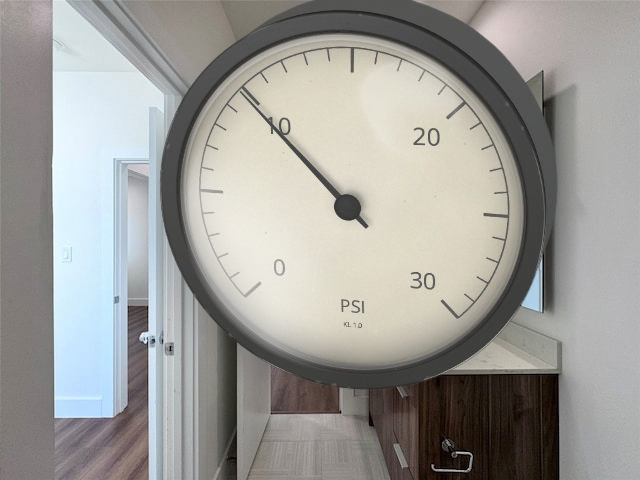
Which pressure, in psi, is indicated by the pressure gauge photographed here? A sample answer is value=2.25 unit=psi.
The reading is value=10 unit=psi
